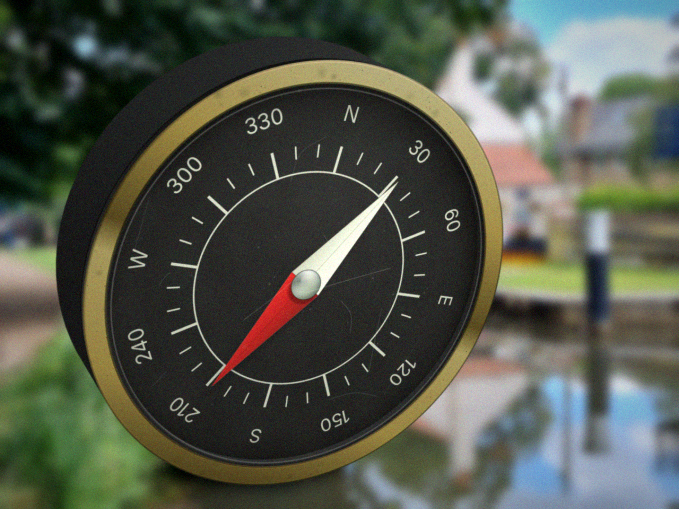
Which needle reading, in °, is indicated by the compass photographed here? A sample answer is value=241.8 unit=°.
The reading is value=210 unit=°
